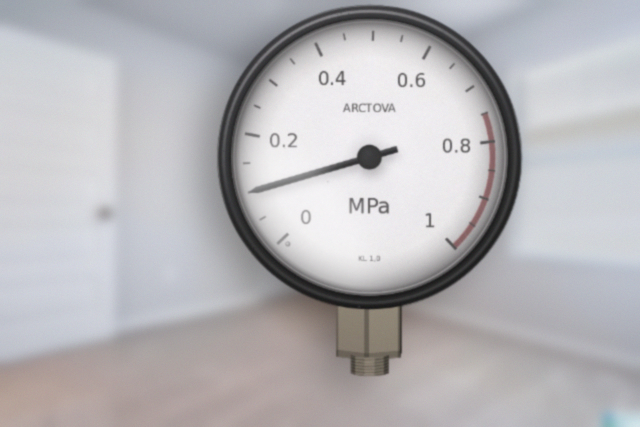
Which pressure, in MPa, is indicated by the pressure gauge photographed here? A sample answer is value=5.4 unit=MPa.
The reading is value=0.1 unit=MPa
